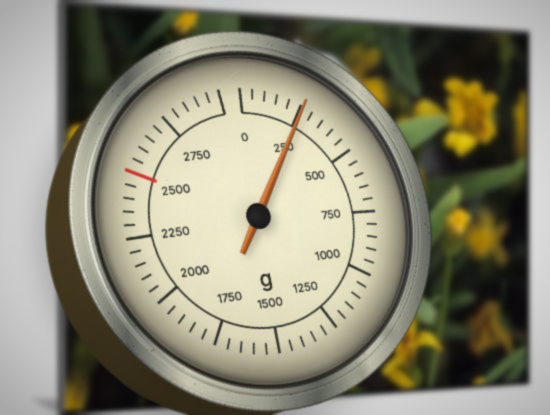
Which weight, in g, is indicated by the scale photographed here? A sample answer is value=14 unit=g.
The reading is value=250 unit=g
